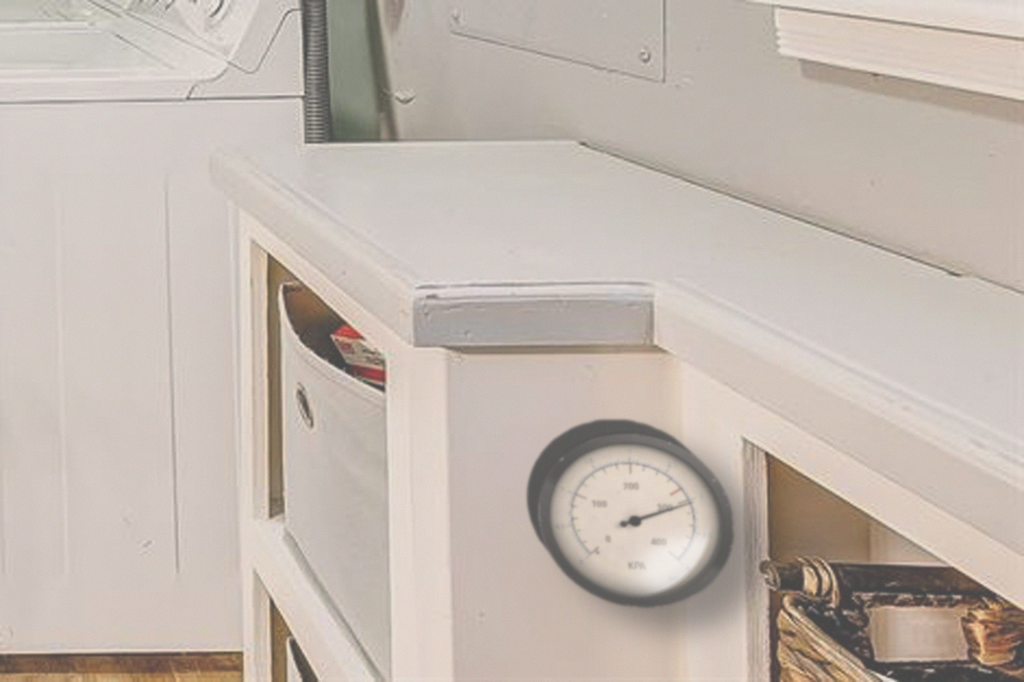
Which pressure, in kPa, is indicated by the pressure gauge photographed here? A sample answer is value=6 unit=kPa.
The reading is value=300 unit=kPa
